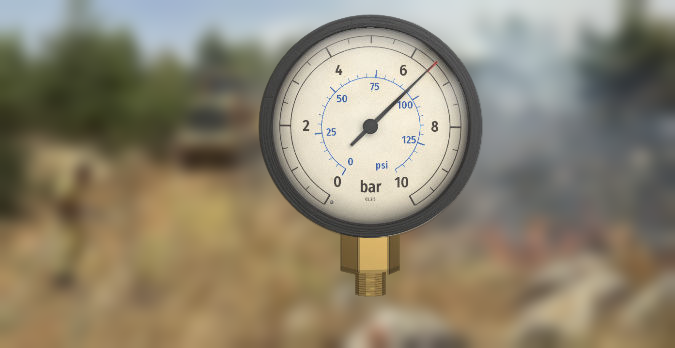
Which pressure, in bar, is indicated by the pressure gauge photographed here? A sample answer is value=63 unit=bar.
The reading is value=6.5 unit=bar
